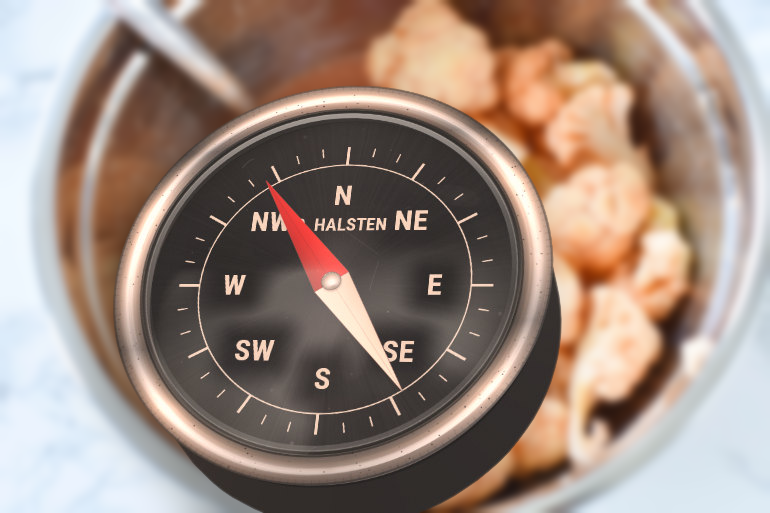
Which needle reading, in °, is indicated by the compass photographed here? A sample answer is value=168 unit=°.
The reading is value=325 unit=°
